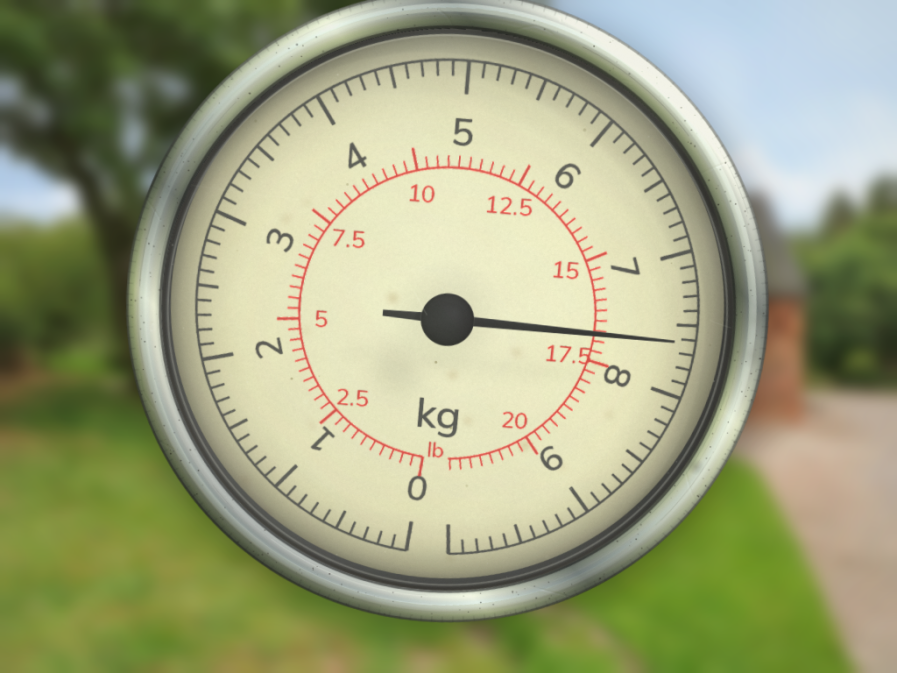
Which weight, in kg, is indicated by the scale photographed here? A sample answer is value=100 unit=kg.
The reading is value=7.6 unit=kg
